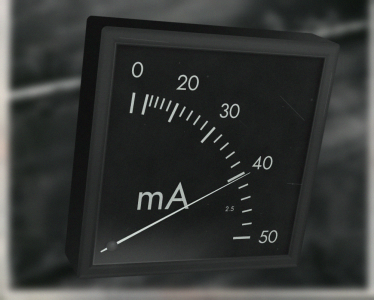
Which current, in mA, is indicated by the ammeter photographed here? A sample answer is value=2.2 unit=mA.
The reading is value=40 unit=mA
